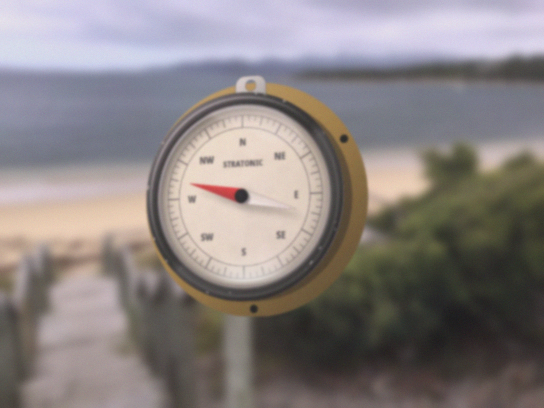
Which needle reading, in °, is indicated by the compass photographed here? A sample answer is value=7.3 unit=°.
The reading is value=285 unit=°
